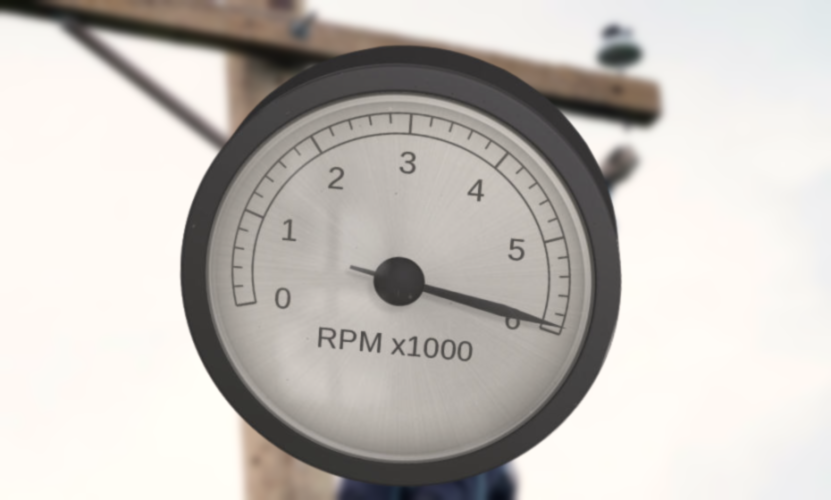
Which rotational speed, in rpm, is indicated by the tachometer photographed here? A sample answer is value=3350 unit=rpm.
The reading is value=5900 unit=rpm
